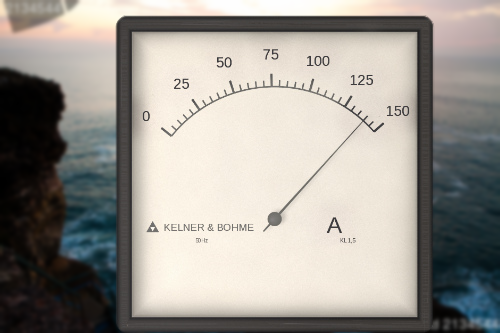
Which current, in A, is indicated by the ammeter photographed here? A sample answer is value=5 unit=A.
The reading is value=140 unit=A
